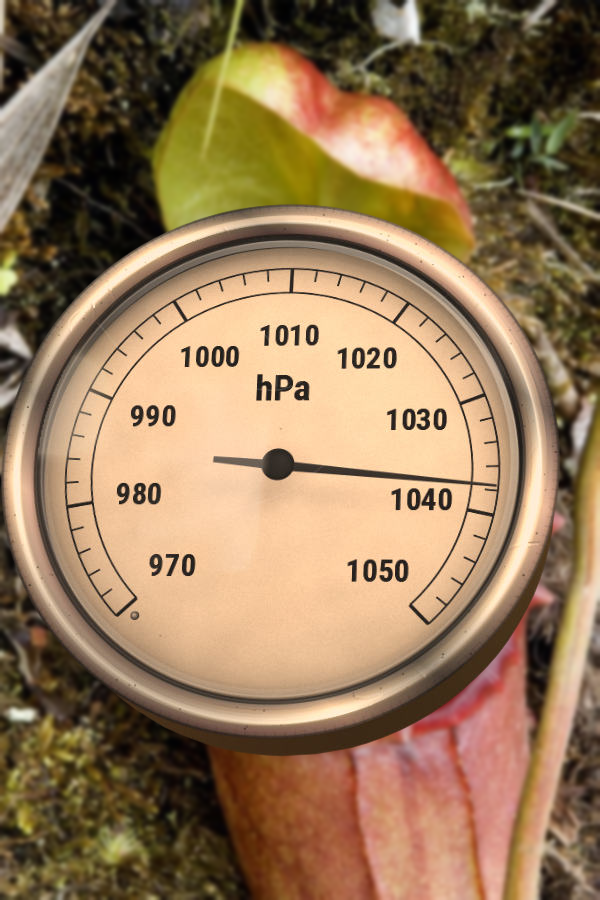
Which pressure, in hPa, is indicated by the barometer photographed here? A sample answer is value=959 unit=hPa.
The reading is value=1038 unit=hPa
